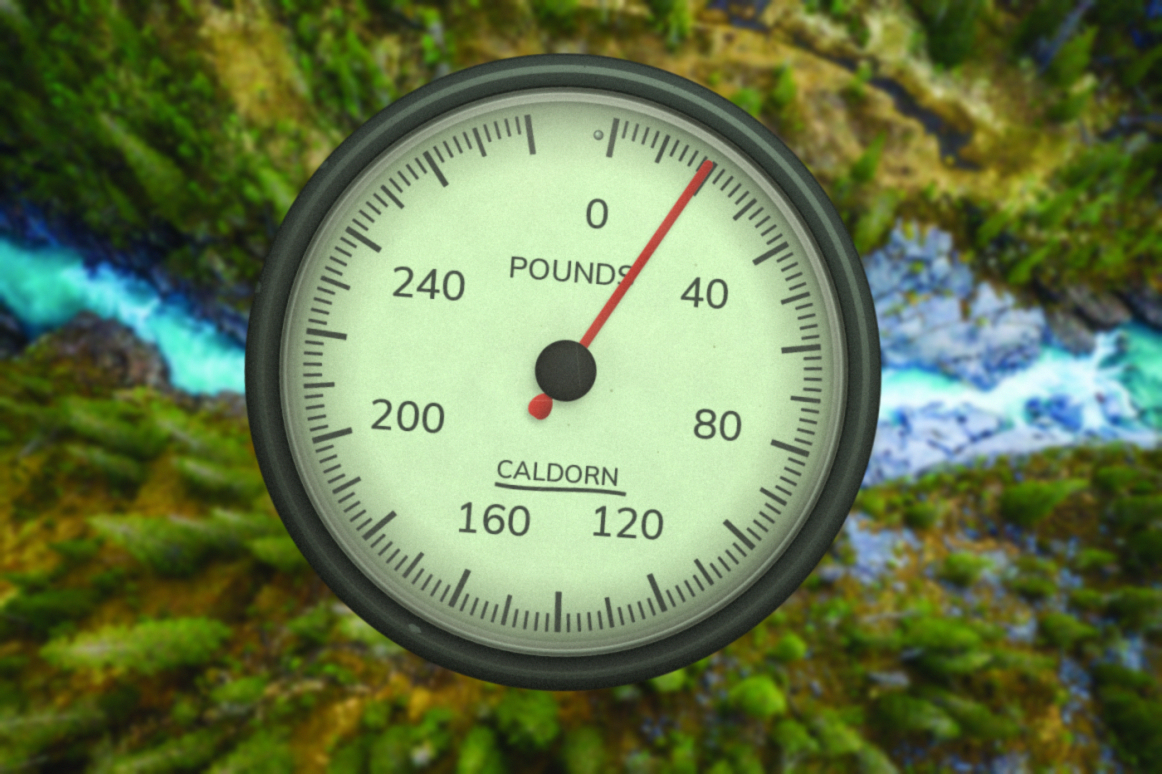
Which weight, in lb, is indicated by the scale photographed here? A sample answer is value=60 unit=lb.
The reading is value=19 unit=lb
